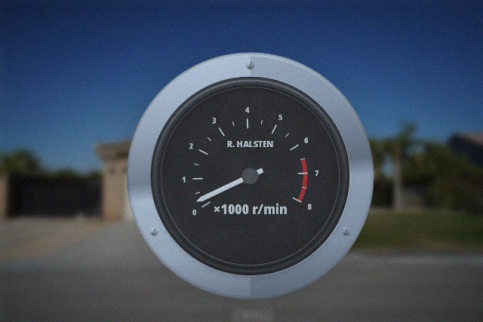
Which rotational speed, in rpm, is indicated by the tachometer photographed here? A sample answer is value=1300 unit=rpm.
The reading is value=250 unit=rpm
